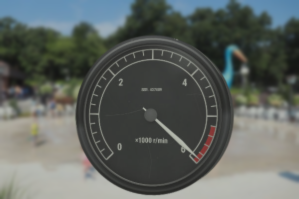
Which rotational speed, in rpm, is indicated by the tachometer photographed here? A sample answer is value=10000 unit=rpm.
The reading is value=5900 unit=rpm
